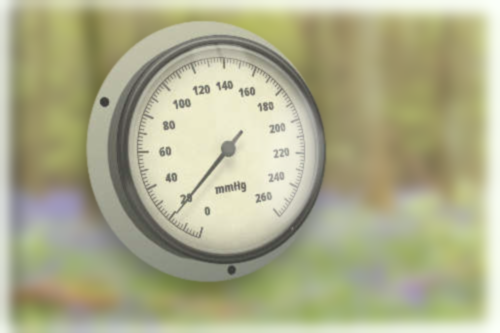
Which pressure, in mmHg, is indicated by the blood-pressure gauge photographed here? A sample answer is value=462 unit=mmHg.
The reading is value=20 unit=mmHg
